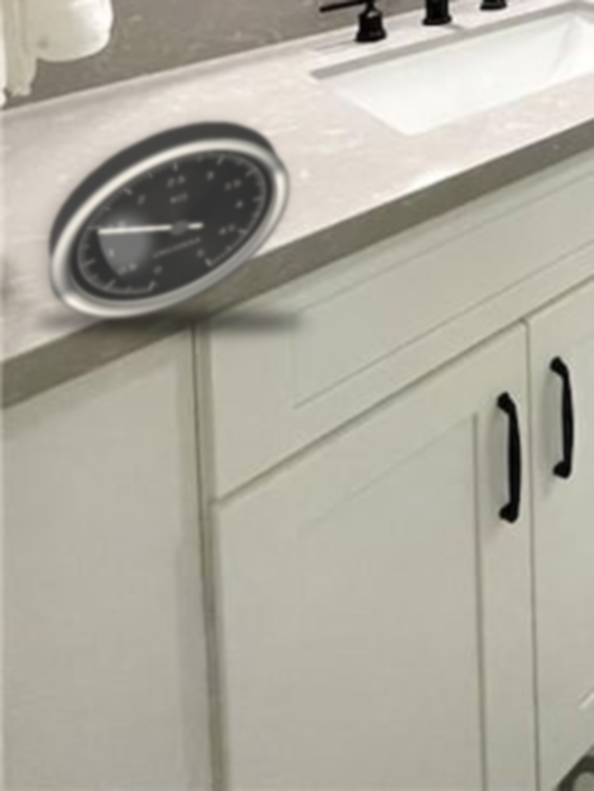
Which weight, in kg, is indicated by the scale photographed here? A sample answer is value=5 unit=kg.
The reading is value=1.5 unit=kg
